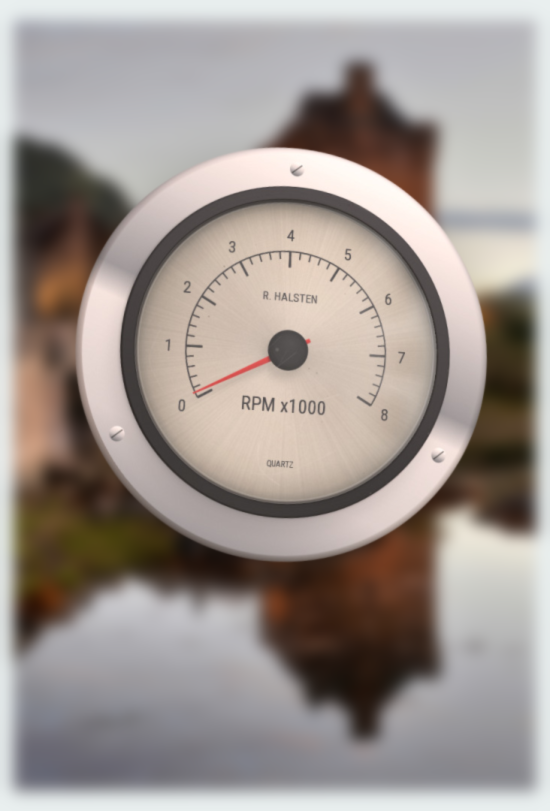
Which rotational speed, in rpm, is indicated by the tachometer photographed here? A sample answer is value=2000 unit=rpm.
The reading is value=100 unit=rpm
